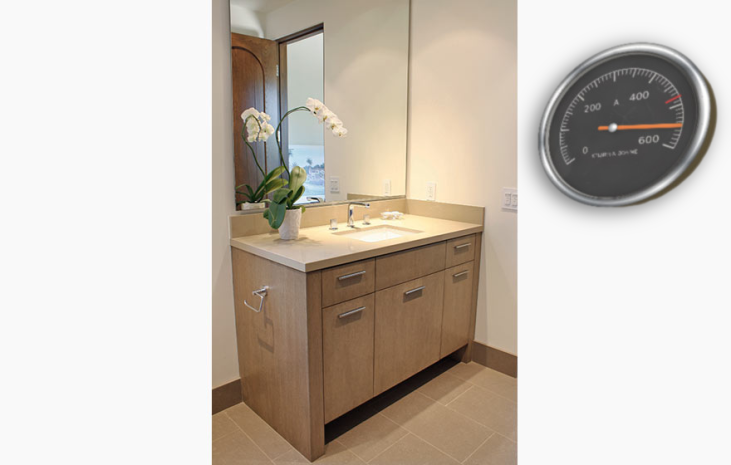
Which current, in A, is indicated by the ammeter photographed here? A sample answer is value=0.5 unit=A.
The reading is value=550 unit=A
